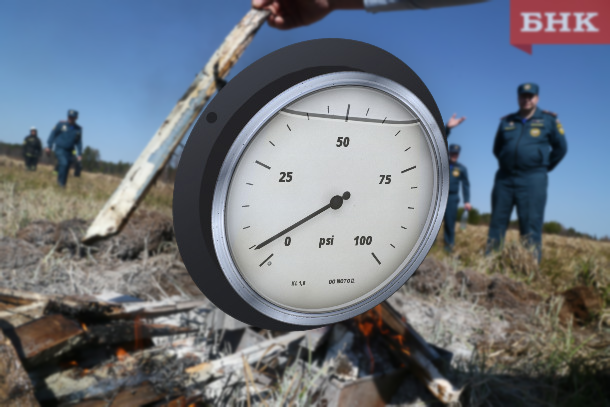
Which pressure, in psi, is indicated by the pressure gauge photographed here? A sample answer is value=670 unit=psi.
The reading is value=5 unit=psi
